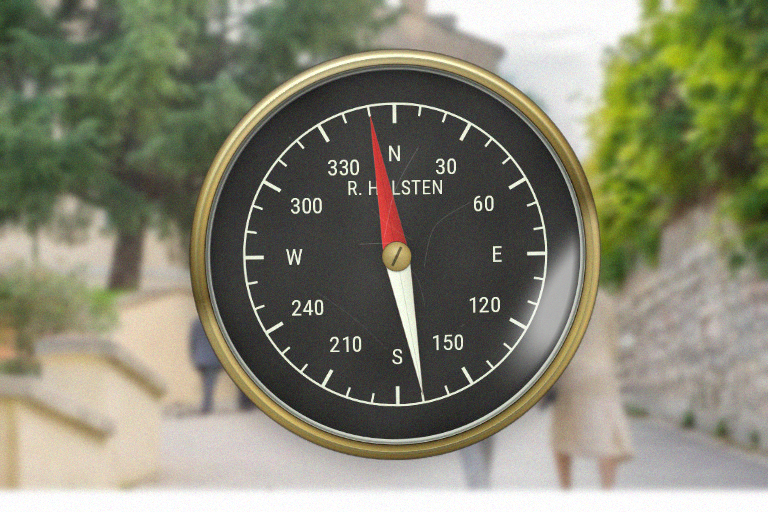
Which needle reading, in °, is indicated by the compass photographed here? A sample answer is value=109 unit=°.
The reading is value=350 unit=°
